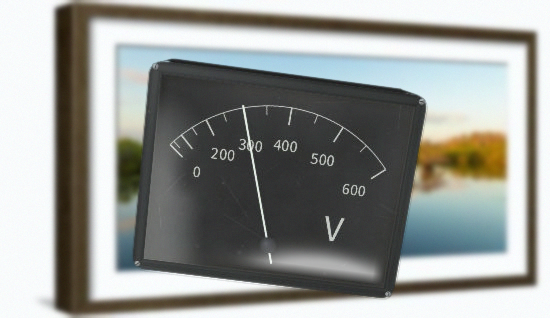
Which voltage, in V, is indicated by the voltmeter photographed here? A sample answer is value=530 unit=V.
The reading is value=300 unit=V
